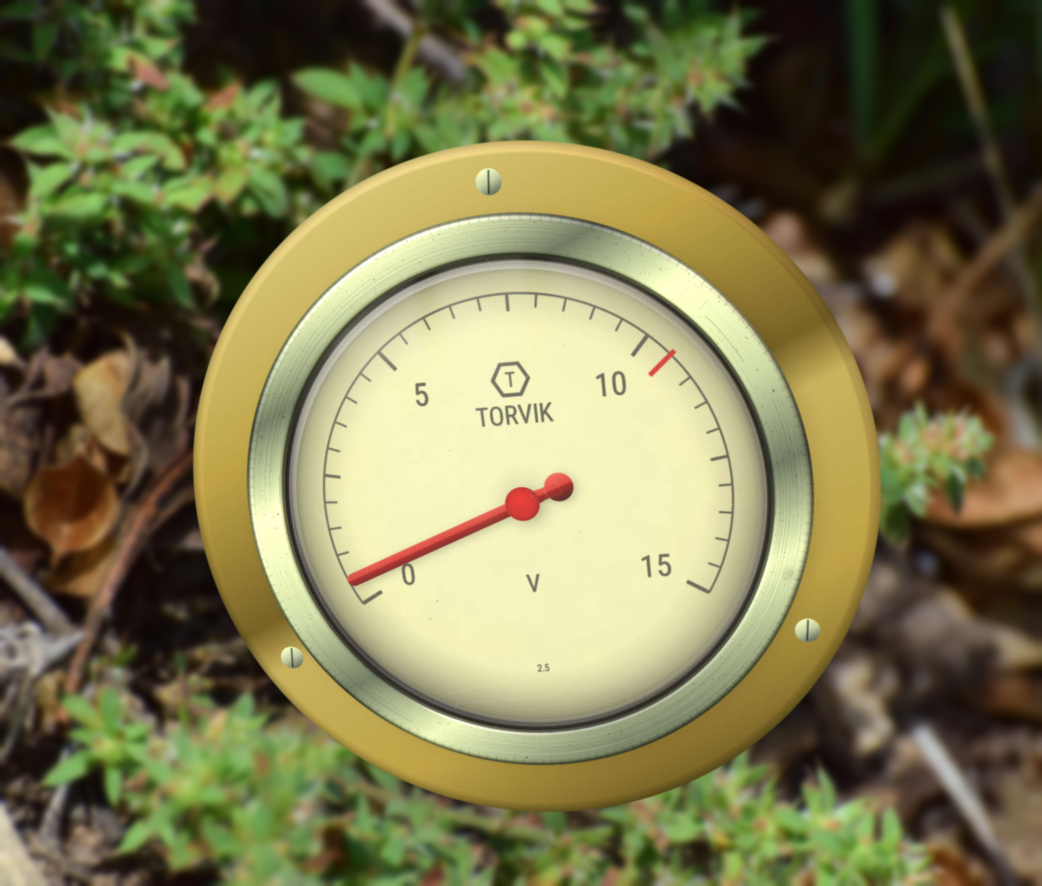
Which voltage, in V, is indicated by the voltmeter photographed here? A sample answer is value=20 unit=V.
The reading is value=0.5 unit=V
